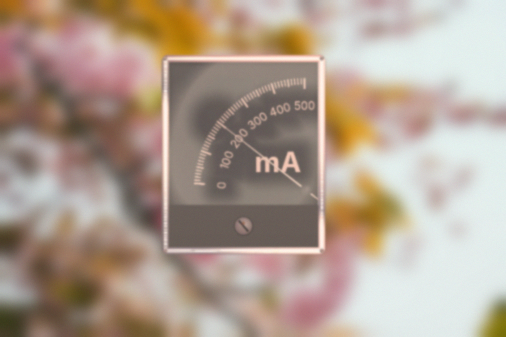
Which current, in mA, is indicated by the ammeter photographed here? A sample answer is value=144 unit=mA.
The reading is value=200 unit=mA
